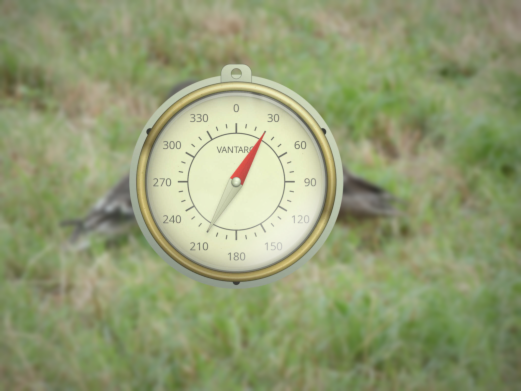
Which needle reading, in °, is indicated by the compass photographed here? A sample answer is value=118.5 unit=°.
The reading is value=30 unit=°
